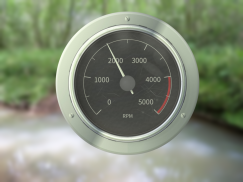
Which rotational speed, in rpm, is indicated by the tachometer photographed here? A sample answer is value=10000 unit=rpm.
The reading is value=2000 unit=rpm
